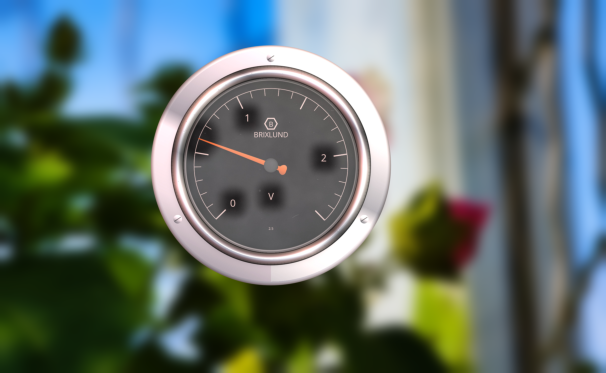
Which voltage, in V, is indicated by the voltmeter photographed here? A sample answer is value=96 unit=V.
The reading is value=0.6 unit=V
